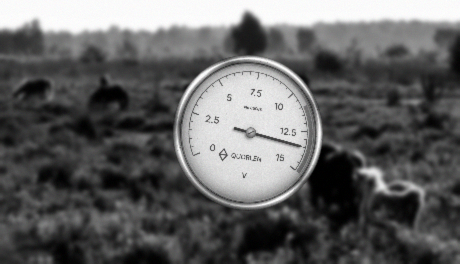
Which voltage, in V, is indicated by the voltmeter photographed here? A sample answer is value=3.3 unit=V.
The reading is value=13.5 unit=V
